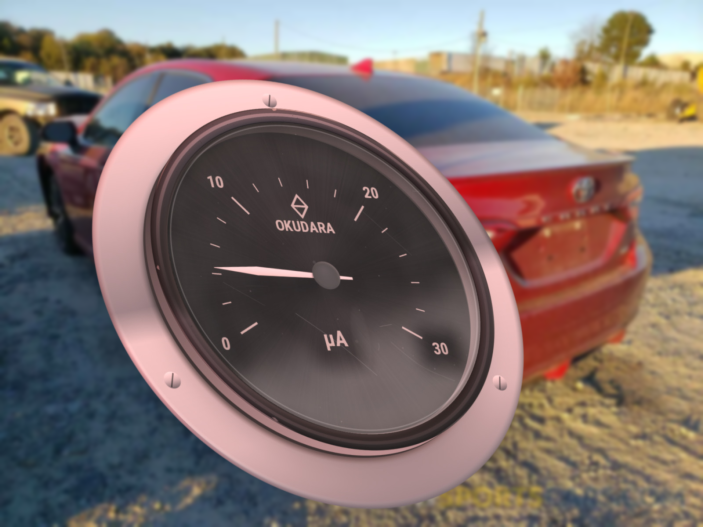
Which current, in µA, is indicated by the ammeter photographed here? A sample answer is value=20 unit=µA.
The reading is value=4 unit=µA
